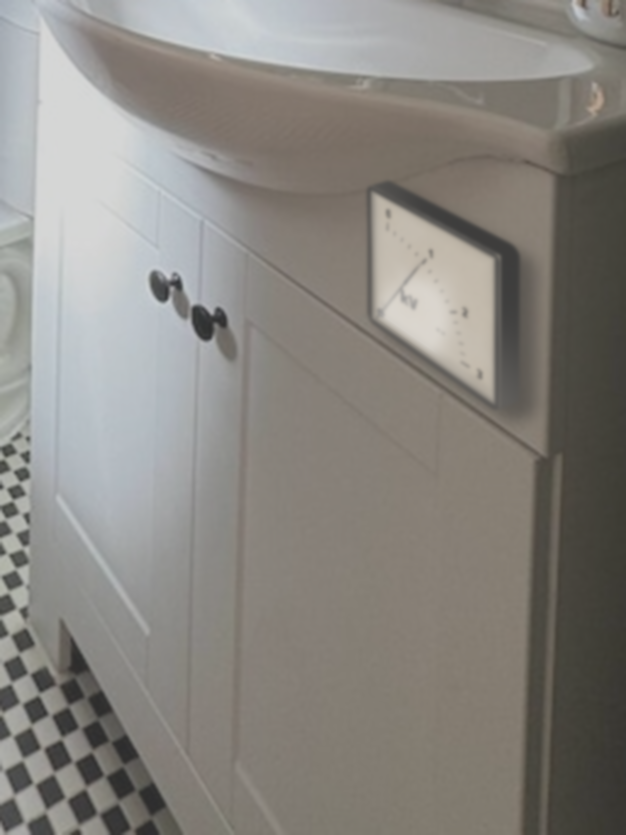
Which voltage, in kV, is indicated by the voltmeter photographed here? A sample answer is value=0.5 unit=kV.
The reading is value=1 unit=kV
